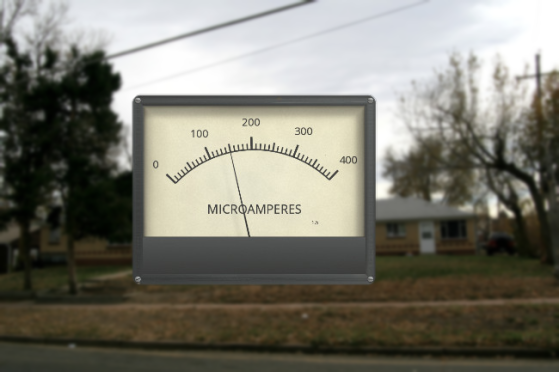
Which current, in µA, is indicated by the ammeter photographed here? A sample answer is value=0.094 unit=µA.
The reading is value=150 unit=µA
